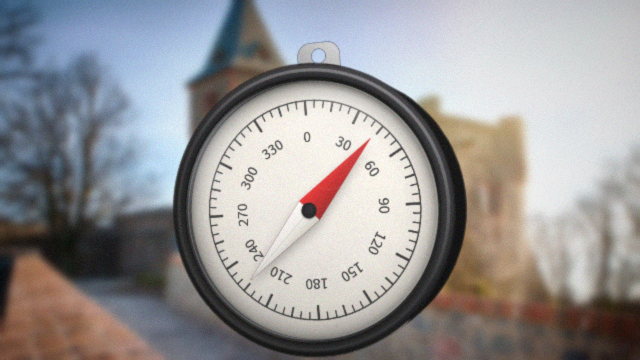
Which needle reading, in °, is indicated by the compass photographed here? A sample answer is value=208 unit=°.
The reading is value=45 unit=°
